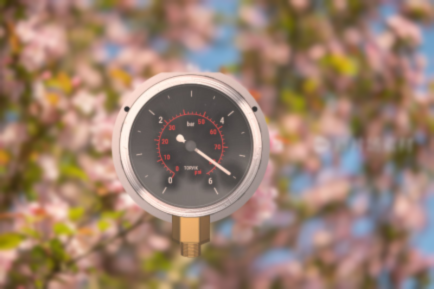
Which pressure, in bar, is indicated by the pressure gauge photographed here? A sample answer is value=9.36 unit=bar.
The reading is value=5.5 unit=bar
